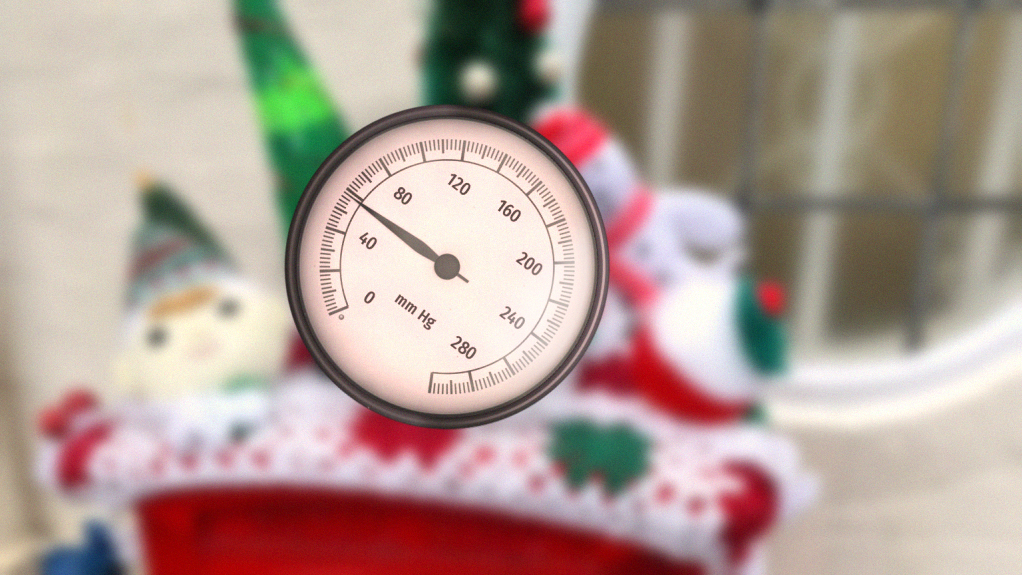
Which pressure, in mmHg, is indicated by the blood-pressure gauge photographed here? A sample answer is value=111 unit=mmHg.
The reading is value=58 unit=mmHg
